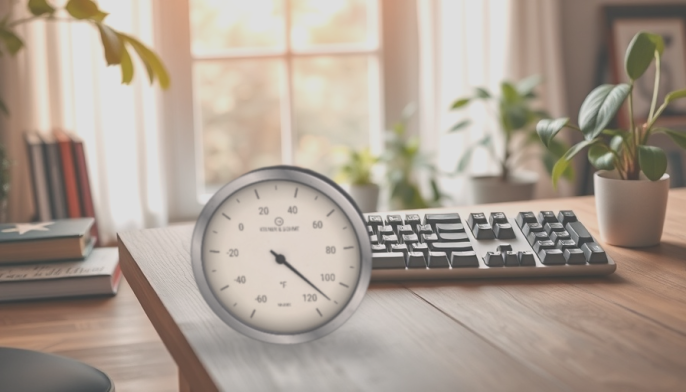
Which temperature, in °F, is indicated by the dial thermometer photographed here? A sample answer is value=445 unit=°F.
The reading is value=110 unit=°F
